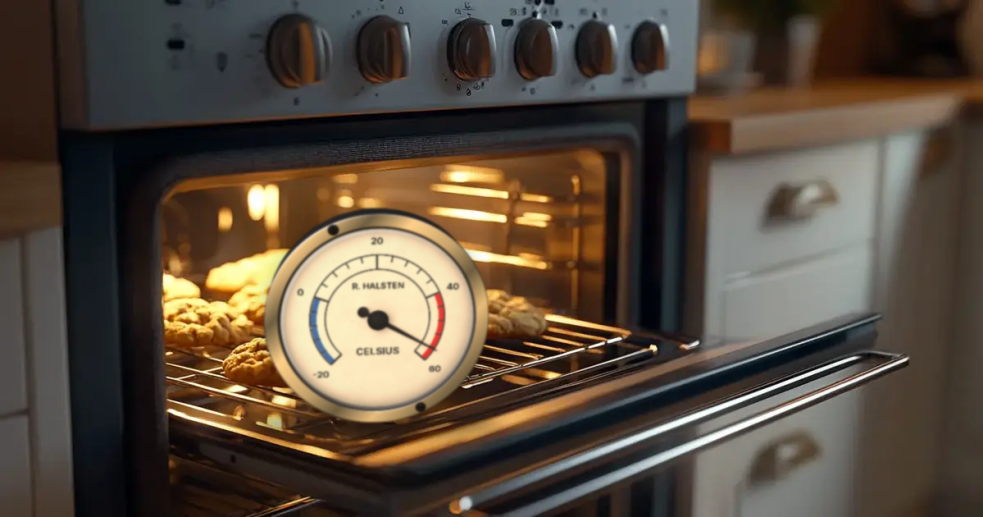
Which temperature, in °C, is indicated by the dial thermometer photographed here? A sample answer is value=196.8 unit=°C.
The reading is value=56 unit=°C
